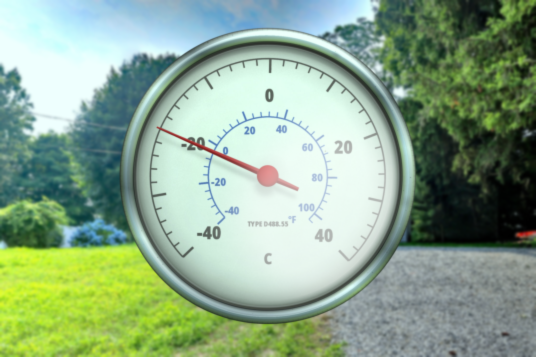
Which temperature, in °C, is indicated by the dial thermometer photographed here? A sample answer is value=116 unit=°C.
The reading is value=-20 unit=°C
